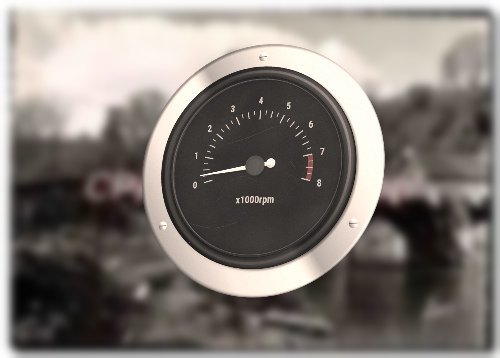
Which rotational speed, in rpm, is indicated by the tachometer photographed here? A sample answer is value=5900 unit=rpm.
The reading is value=250 unit=rpm
